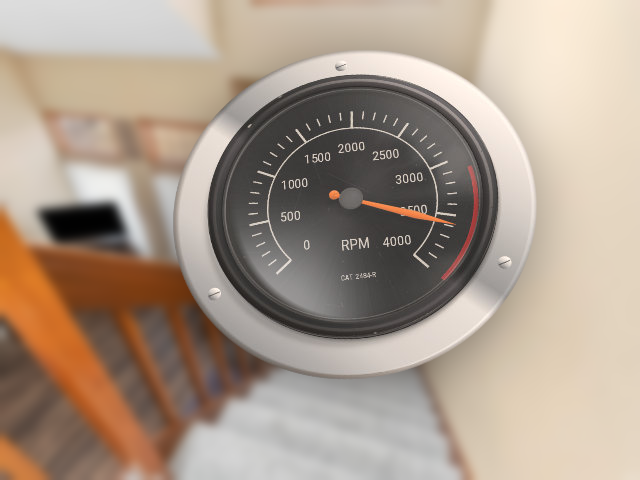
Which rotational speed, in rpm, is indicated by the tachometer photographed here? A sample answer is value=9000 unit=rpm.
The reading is value=3600 unit=rpm
